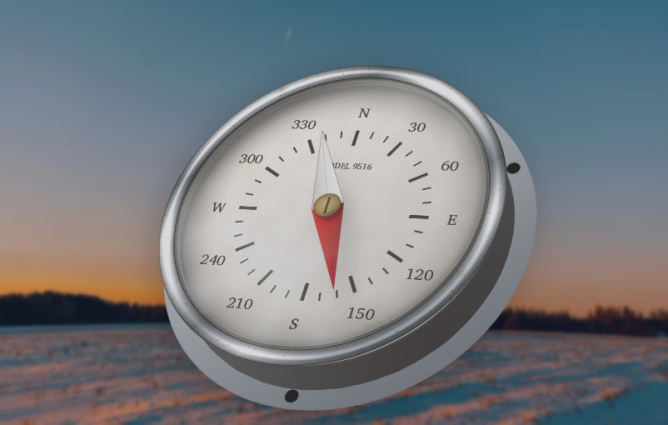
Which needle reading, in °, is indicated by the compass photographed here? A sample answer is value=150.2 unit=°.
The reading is value=160 unit=°
